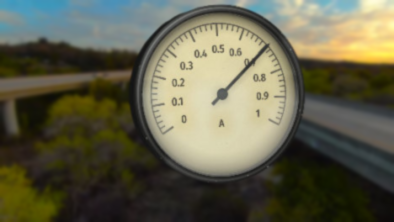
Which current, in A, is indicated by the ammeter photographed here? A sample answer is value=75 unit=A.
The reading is value=0.7 unit=A
